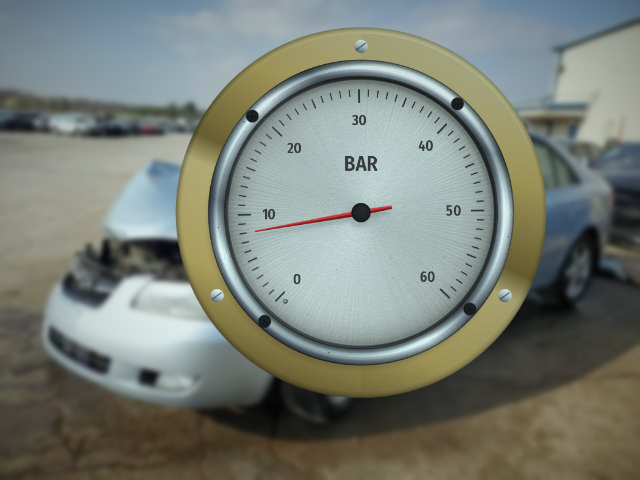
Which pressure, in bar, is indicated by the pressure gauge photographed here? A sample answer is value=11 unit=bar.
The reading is value=8 unit=bar
